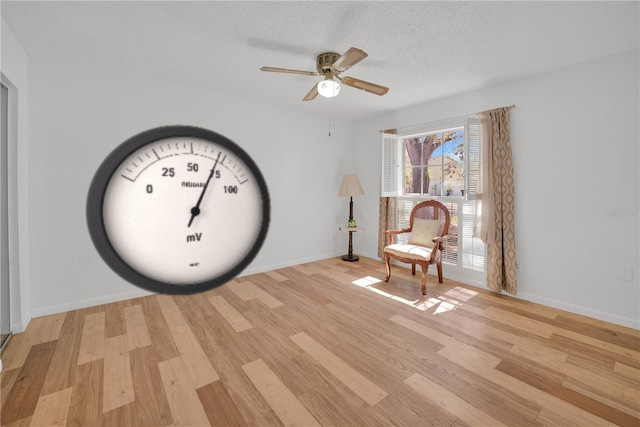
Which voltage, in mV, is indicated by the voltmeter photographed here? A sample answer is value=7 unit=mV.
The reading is value=70 unit=mV
